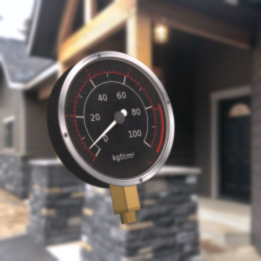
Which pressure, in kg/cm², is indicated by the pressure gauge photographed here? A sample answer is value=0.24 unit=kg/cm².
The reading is value=5 unit=kg/cm²
